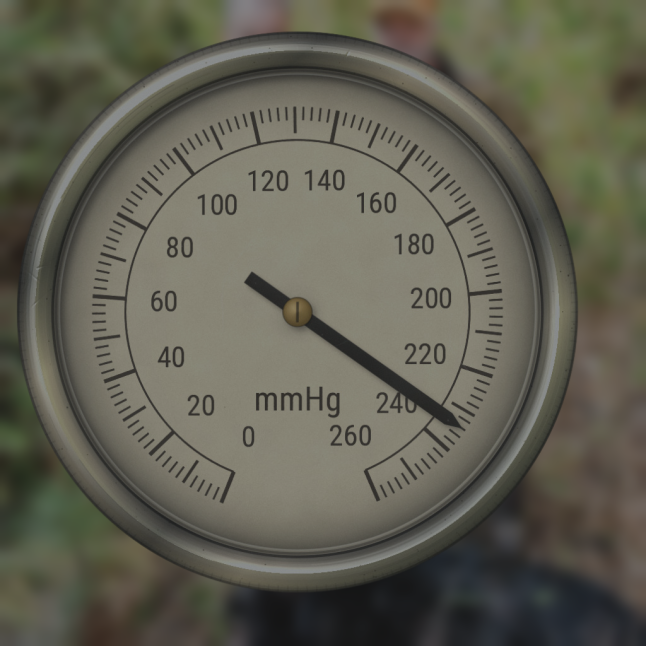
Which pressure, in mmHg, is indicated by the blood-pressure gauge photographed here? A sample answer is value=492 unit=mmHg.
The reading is value=234 unit=mmHg
